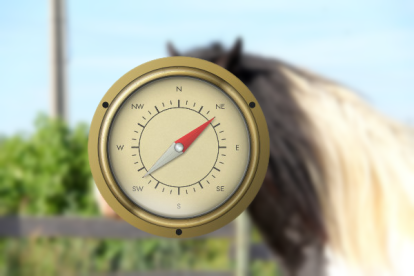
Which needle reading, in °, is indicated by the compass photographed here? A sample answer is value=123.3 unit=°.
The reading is value=50 unit=°
